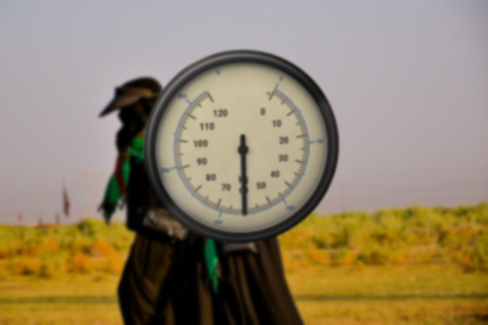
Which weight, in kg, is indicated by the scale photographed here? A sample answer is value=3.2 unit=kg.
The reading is value=60 unit=kg
